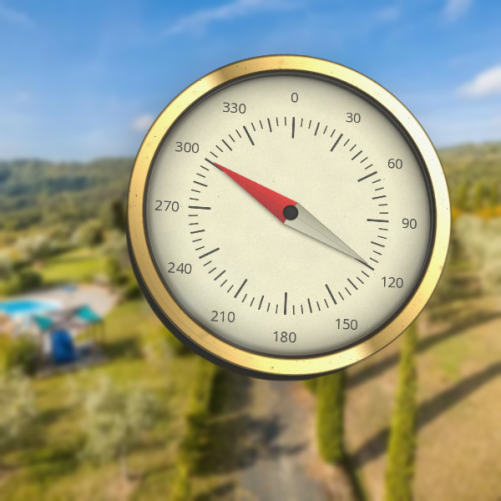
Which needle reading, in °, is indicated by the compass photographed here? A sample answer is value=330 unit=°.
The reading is value=300 unit=°
